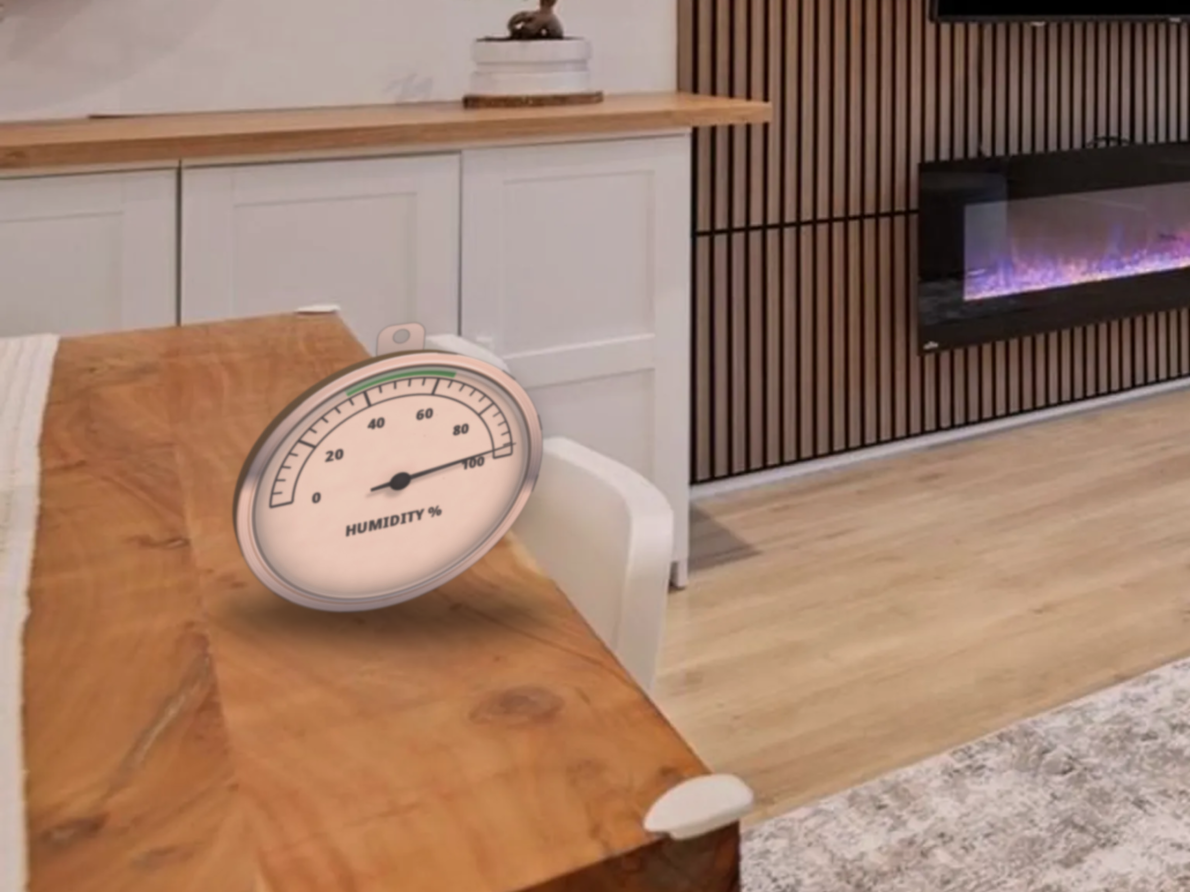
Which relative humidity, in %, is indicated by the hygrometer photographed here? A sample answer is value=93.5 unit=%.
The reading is value=96 unit=%
